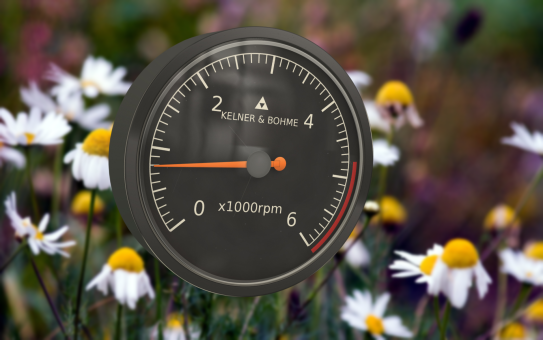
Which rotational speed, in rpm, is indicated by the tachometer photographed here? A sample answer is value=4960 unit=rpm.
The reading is value=800 unit=rpm
